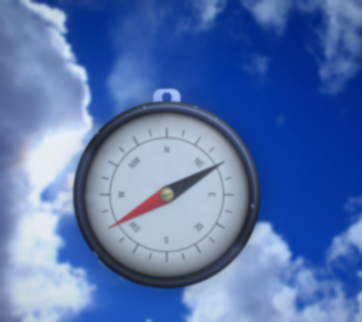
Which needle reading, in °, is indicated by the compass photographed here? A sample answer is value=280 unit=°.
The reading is value=240 unit=°
